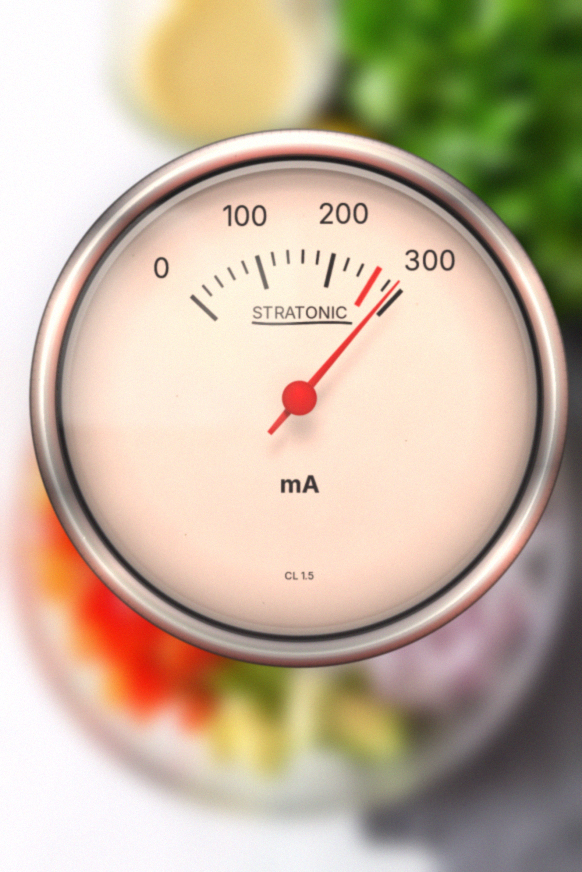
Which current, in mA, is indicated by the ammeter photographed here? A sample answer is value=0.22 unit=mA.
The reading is value=290 unit=mA
